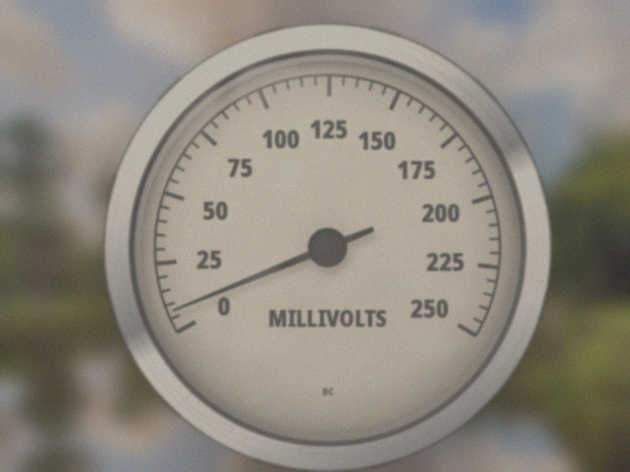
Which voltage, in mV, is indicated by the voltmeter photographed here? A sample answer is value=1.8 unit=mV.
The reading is value=7.5 unit=mV
